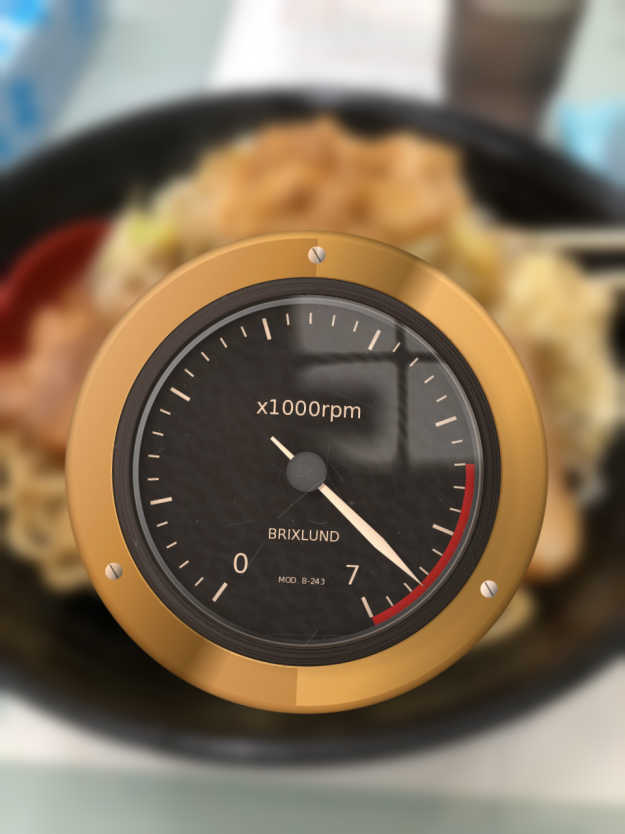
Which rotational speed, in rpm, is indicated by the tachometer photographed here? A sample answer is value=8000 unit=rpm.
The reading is value=6500 unit=rpm
